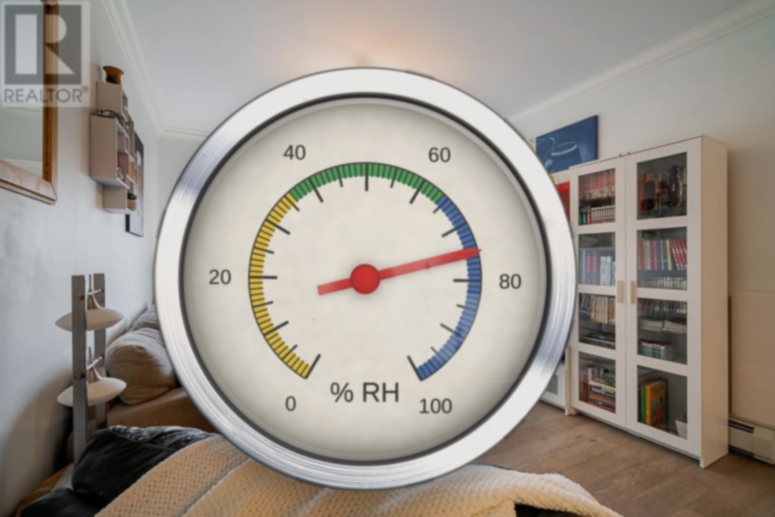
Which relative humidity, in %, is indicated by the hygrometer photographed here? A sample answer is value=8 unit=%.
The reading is value=75 unit=%
